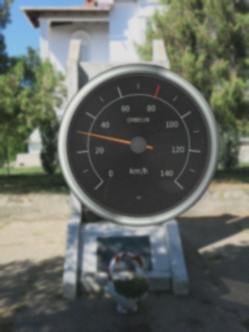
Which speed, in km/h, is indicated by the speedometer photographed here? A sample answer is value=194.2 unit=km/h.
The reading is value=30 unit=km/h
